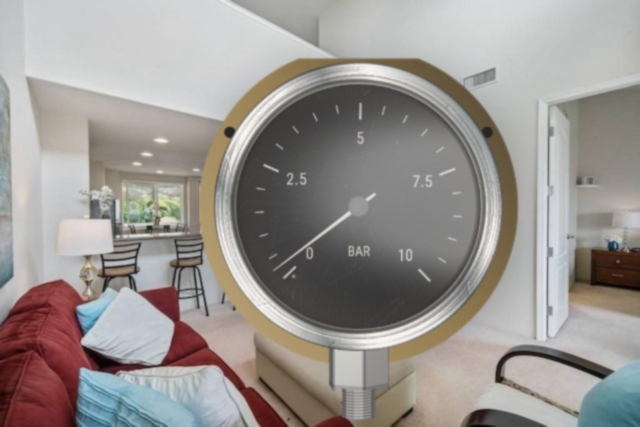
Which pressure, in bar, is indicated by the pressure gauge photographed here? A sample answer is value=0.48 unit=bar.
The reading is value=0.25 unit=bar
